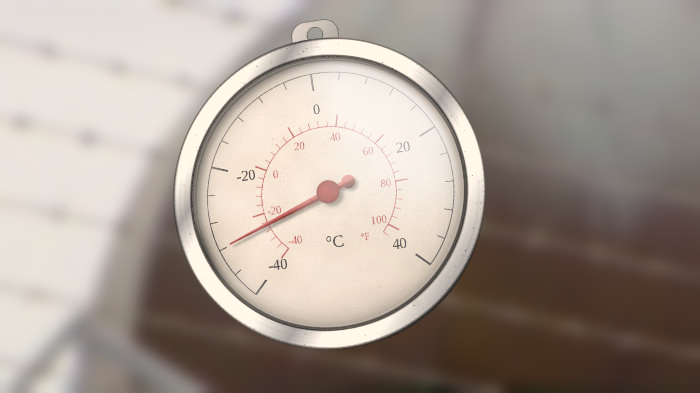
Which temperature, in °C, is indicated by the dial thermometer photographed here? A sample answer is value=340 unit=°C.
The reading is value=-32 unit=°C
